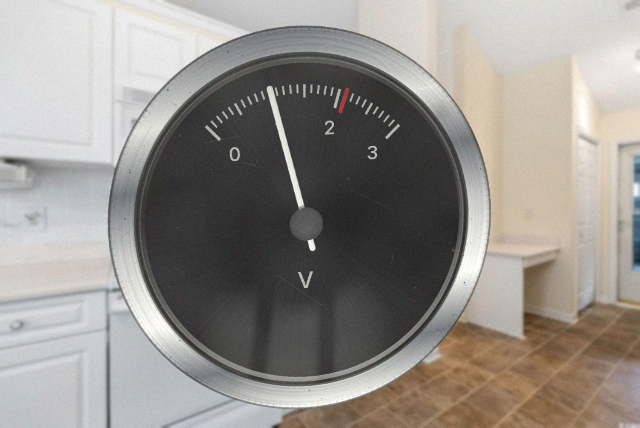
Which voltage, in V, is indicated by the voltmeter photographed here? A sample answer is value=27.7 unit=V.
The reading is value=1 unit=V
